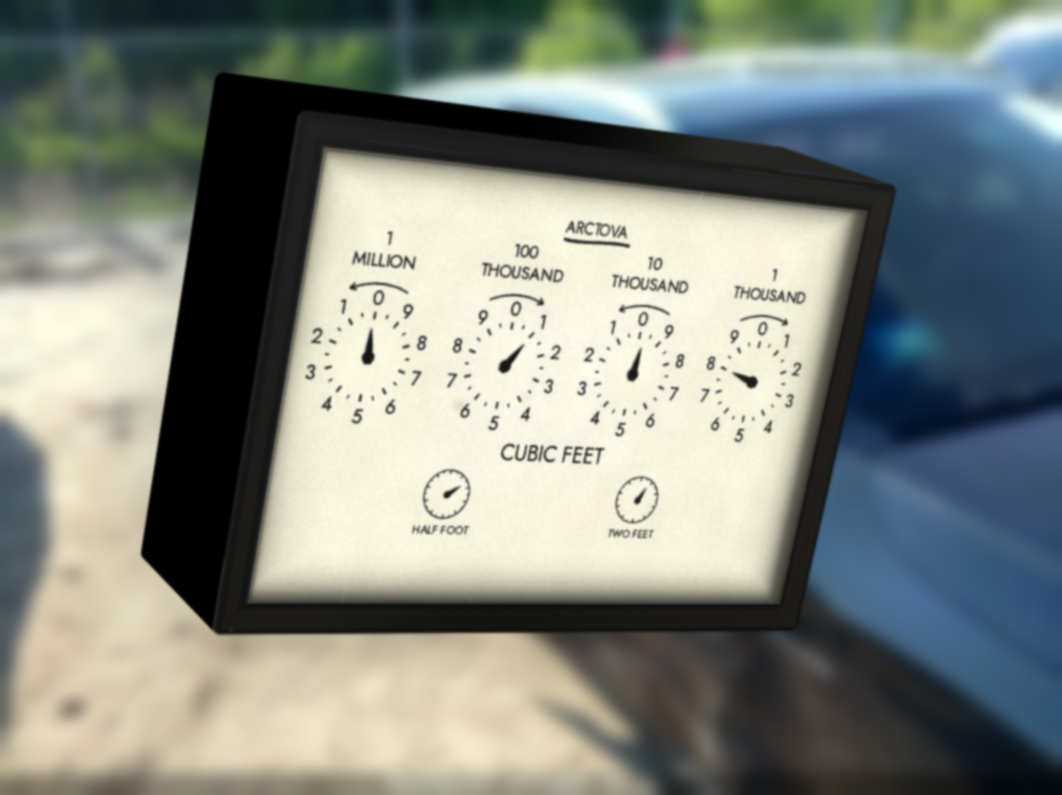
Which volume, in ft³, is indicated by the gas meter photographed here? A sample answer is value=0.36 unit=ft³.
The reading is value=9800 unit=ft³
